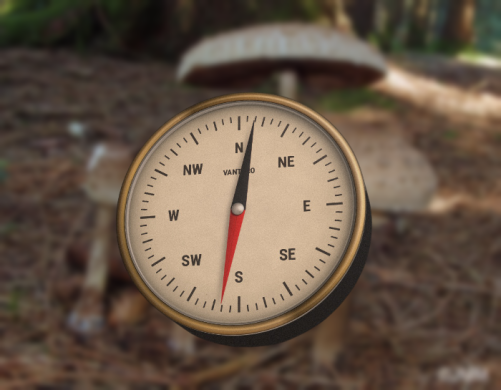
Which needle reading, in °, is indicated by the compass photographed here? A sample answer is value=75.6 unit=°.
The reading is value=190 unit=°
